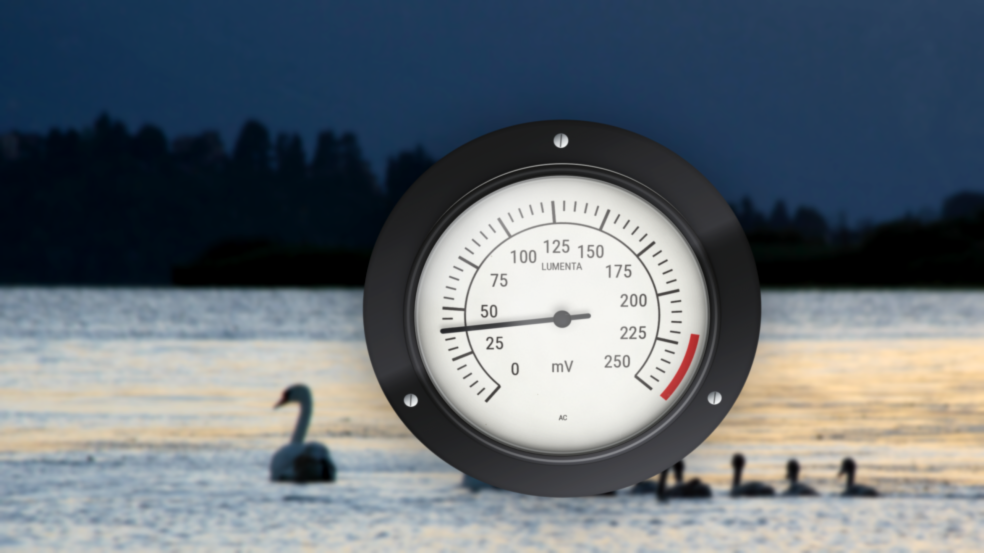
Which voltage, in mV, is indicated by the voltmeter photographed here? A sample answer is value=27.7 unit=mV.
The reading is value=40 unit=mV
